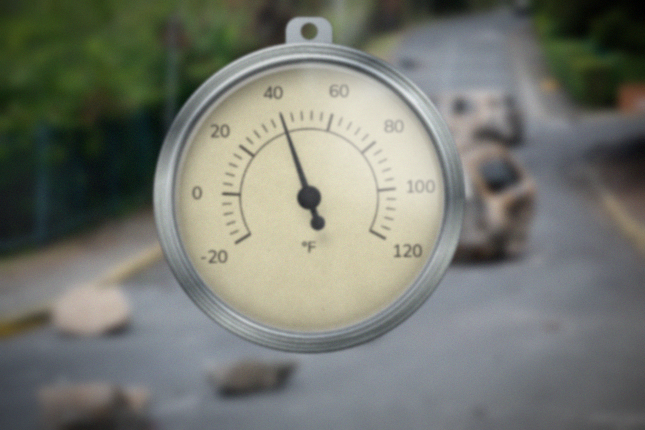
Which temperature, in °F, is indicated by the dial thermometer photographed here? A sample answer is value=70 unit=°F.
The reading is value=40 unit=°F
